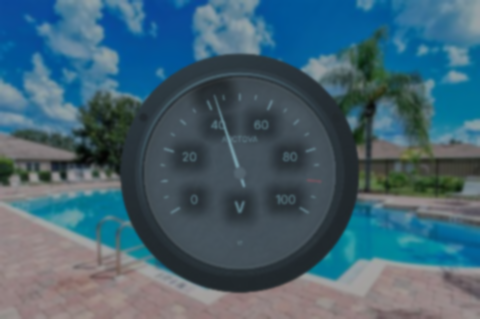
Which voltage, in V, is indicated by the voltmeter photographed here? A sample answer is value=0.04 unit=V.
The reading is value=42.5 unit=V
